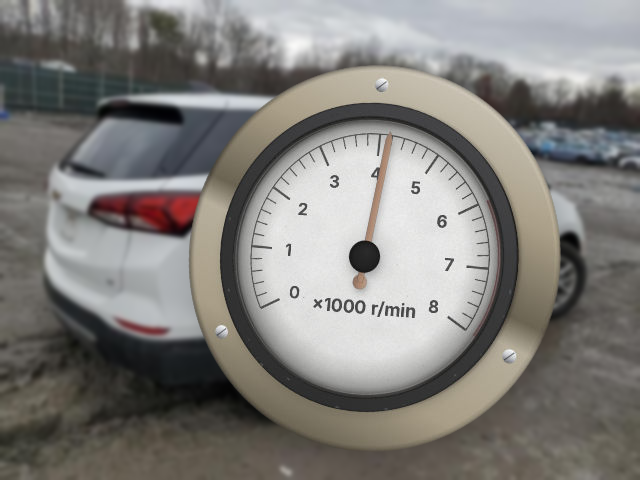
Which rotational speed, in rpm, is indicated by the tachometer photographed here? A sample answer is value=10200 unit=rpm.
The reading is value=4200 unit=rpm
